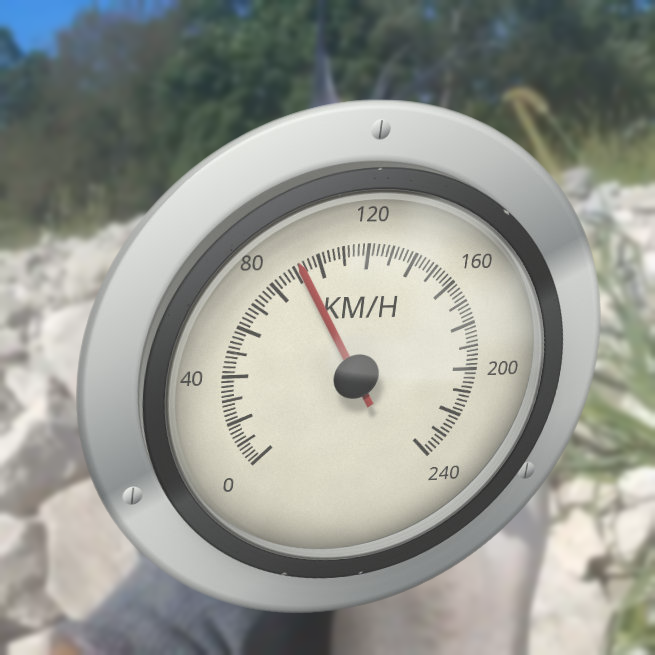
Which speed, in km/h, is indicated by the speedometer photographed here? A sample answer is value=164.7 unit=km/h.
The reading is value=92 unit=km/h
